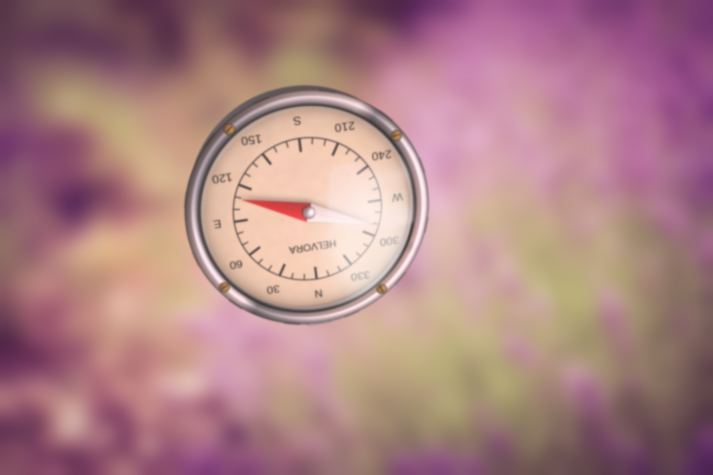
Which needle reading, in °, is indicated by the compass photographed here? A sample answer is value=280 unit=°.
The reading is value=110 unit=°
